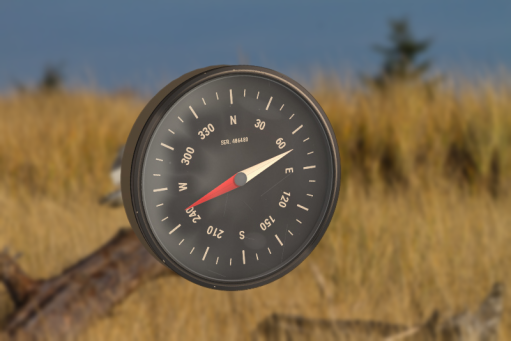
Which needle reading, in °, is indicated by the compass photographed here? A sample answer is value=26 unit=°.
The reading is value=250 unit=°
